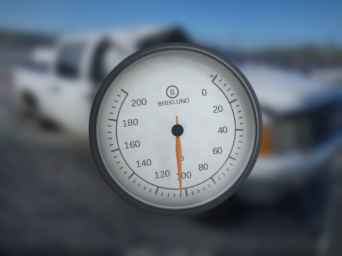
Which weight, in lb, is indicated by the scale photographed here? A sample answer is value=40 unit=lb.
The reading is value=104 unit=lb
